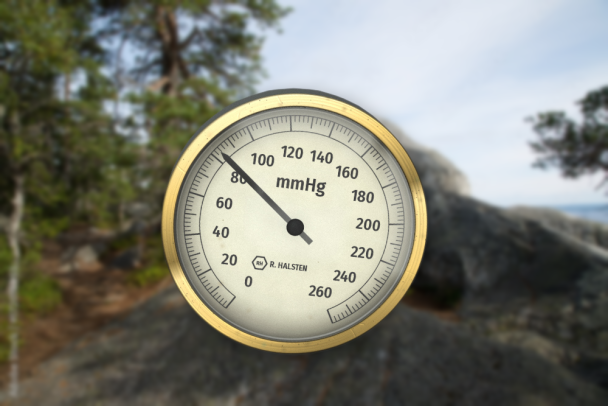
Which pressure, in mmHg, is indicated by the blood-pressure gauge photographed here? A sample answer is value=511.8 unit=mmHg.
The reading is value=84 unit=mmHg
